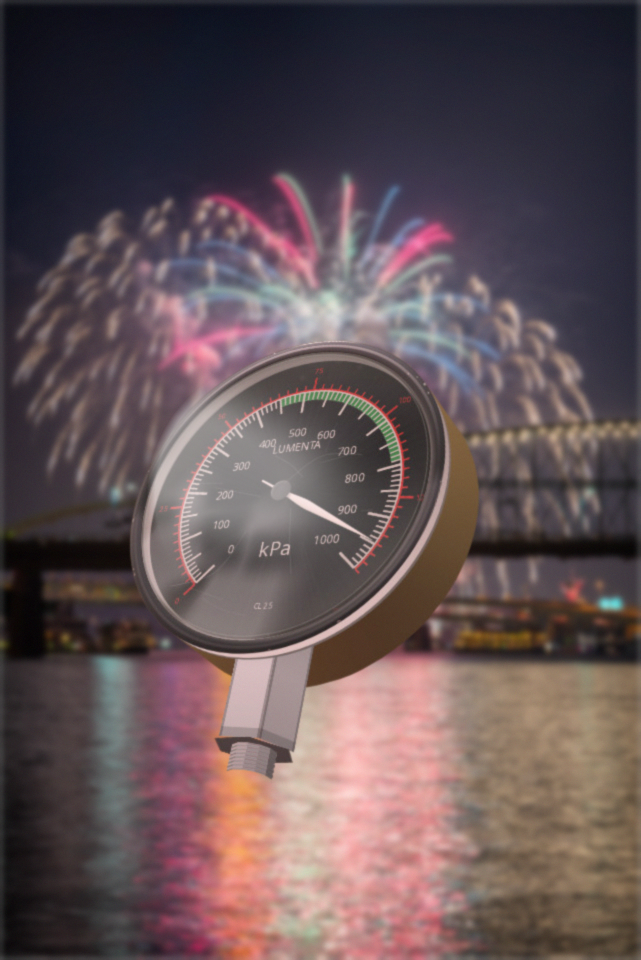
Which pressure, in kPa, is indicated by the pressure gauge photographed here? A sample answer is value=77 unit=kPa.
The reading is value=950 unit=kPa
